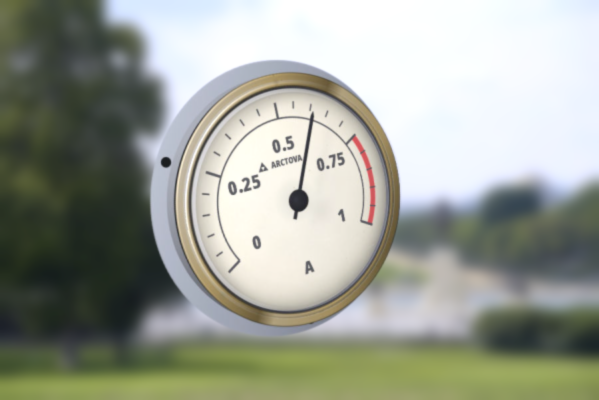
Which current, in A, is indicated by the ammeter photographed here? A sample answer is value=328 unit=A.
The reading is value=0.6 unit=A
